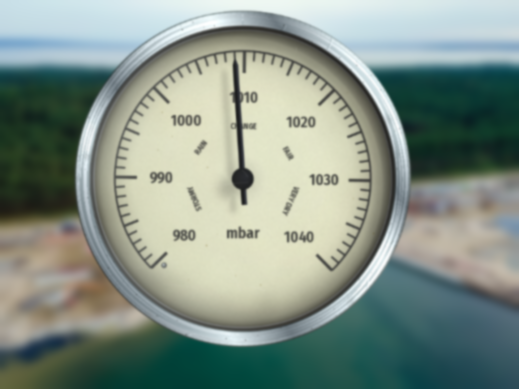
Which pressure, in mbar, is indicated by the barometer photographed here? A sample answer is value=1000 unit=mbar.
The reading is value=1009 unit=mbar
